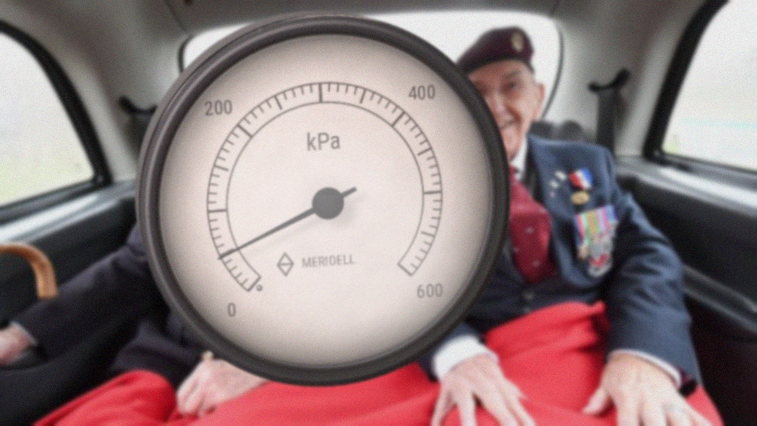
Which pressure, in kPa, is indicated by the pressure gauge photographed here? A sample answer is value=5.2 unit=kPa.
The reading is value=50 unit=kPa
